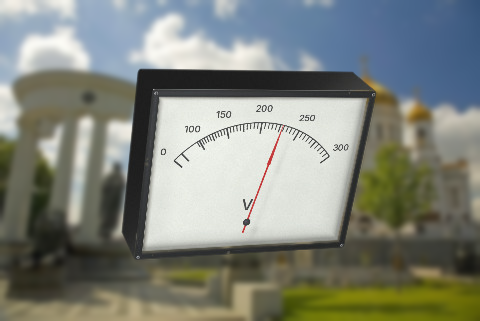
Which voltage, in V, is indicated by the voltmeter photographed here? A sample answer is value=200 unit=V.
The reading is value=225 unit=V
